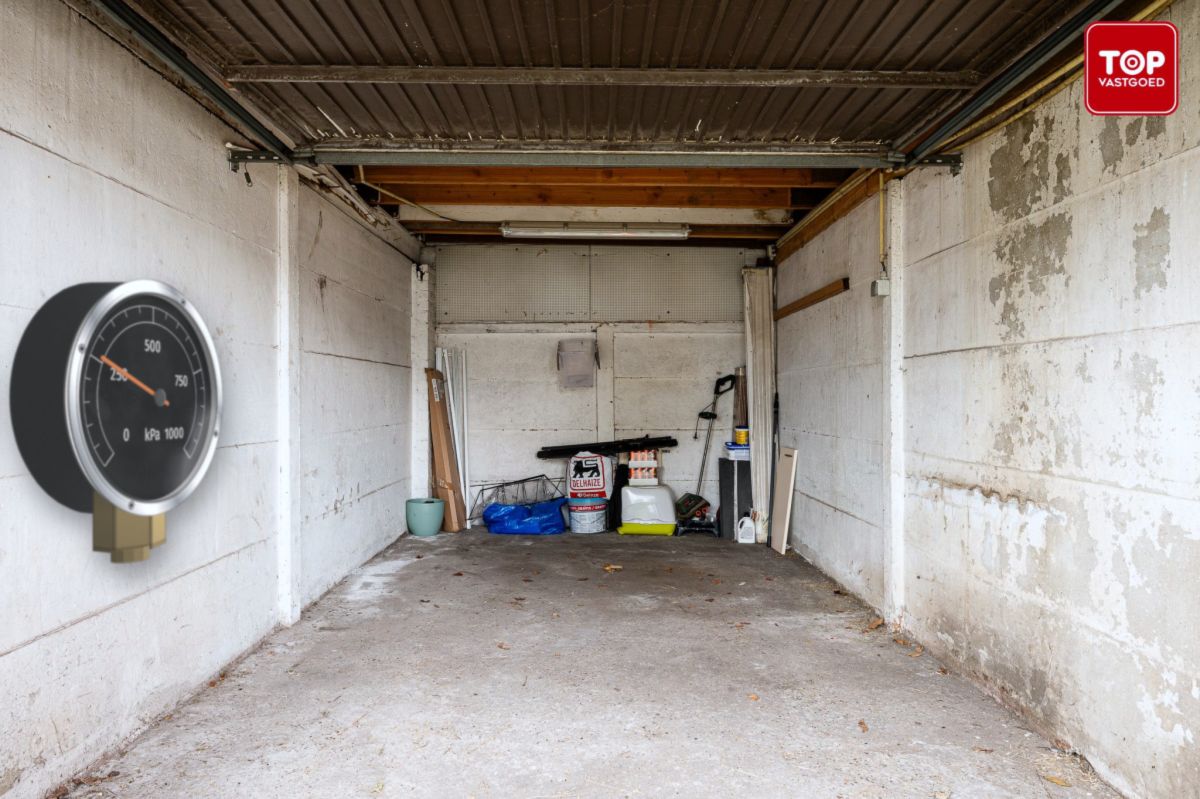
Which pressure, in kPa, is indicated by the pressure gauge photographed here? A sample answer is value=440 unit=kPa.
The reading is value=250 unit=kPa
